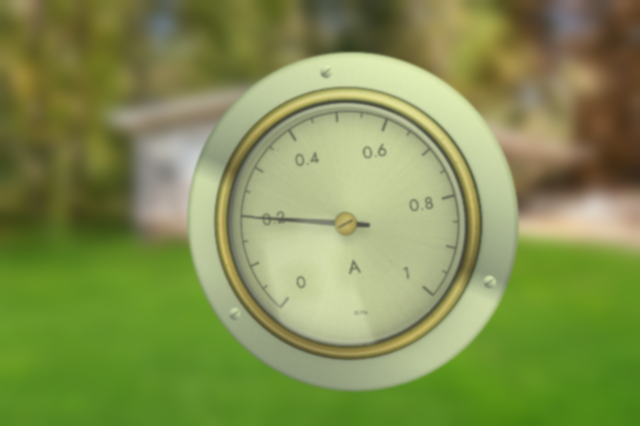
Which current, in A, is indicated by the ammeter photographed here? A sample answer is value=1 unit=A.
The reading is value=0.2 unit=A
